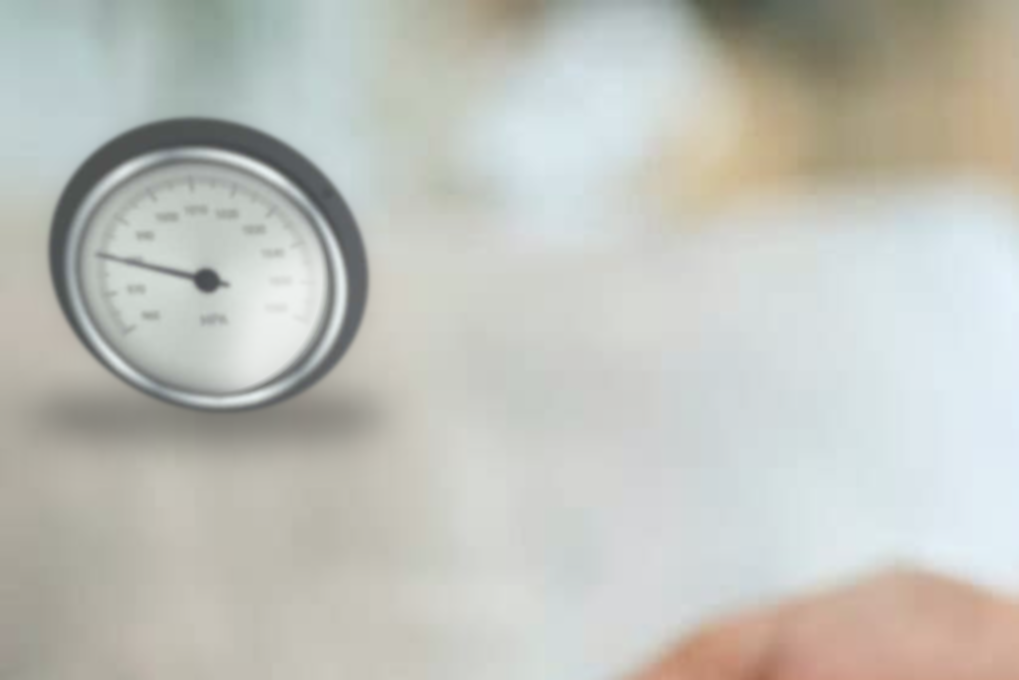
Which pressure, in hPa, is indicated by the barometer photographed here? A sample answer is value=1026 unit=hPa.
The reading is value=980 unit=hPa
